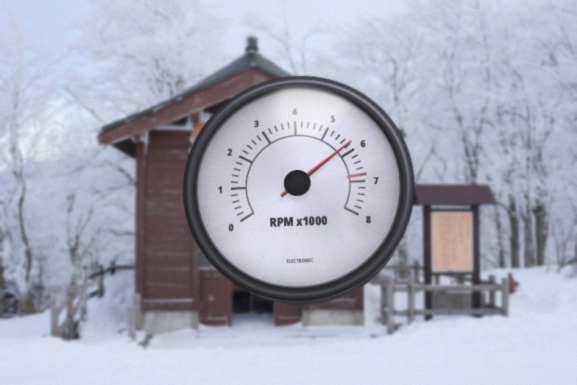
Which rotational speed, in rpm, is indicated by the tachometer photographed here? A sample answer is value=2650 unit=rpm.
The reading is value=5800 unit=rpm
